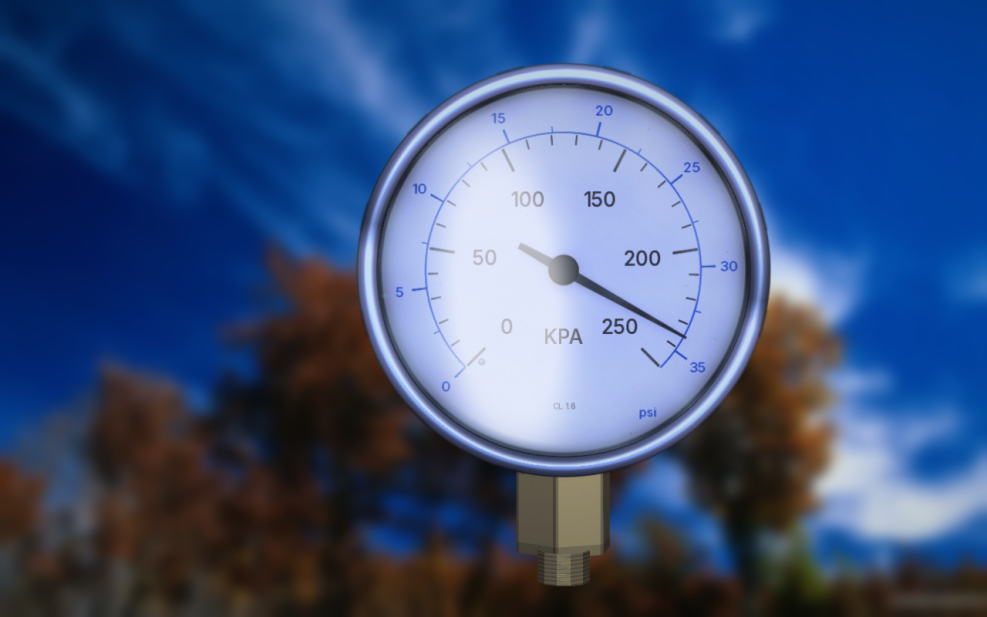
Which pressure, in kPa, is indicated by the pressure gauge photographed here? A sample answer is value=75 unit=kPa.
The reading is value=235 unit=kPa
